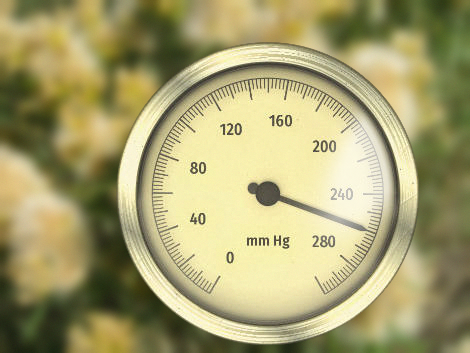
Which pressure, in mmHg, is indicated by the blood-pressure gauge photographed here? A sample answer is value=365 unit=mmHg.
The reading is value=260 unit=mmHg
